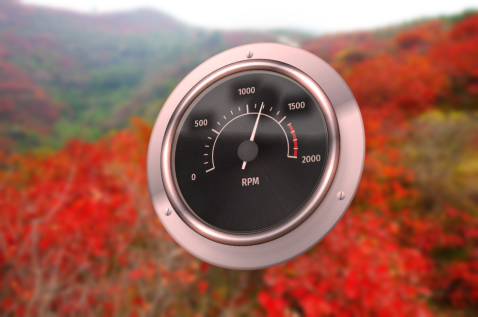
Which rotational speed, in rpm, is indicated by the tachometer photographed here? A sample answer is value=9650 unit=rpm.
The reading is value=1200 unit=rpm
